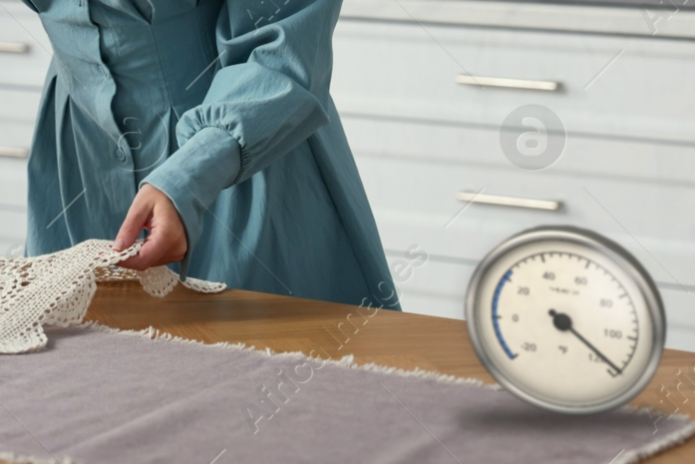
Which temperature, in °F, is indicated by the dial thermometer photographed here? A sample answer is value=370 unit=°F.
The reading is value=116 unit=°F
